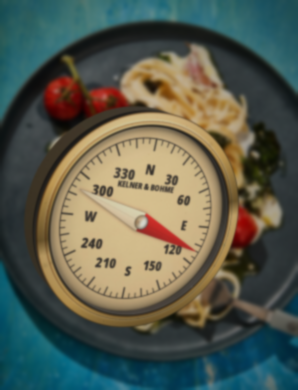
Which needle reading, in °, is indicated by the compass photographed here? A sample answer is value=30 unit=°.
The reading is value=110 unit=°
